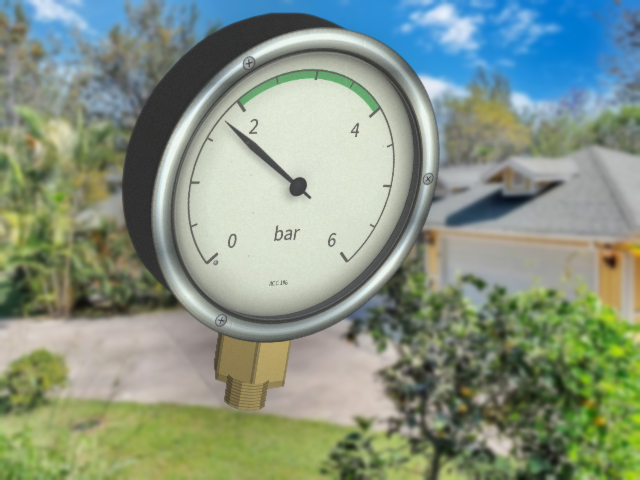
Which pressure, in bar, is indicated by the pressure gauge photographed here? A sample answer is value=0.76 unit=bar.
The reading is value=1.75 unit=bar
